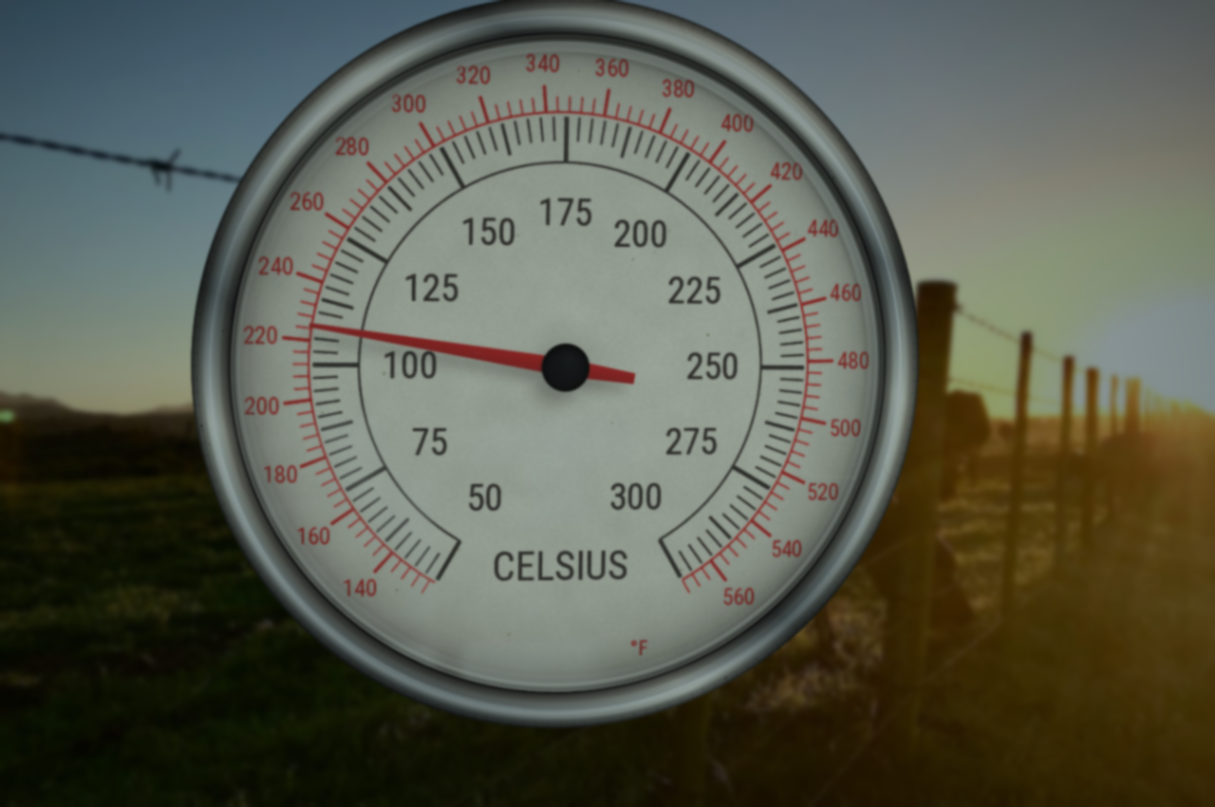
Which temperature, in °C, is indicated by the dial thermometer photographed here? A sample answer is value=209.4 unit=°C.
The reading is value=107.5 unit=°C
